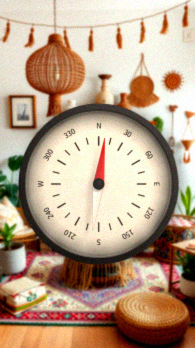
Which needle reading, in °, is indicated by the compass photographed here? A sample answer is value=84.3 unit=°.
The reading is value=7.5 unit=°
